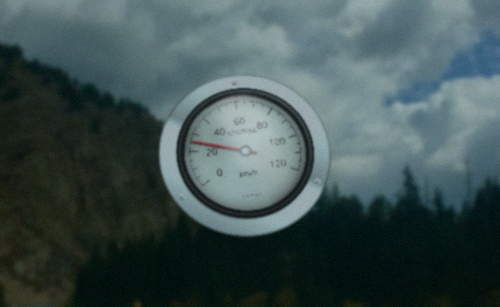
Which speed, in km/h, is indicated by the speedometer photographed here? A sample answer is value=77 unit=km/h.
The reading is value=25 unit=km/h
